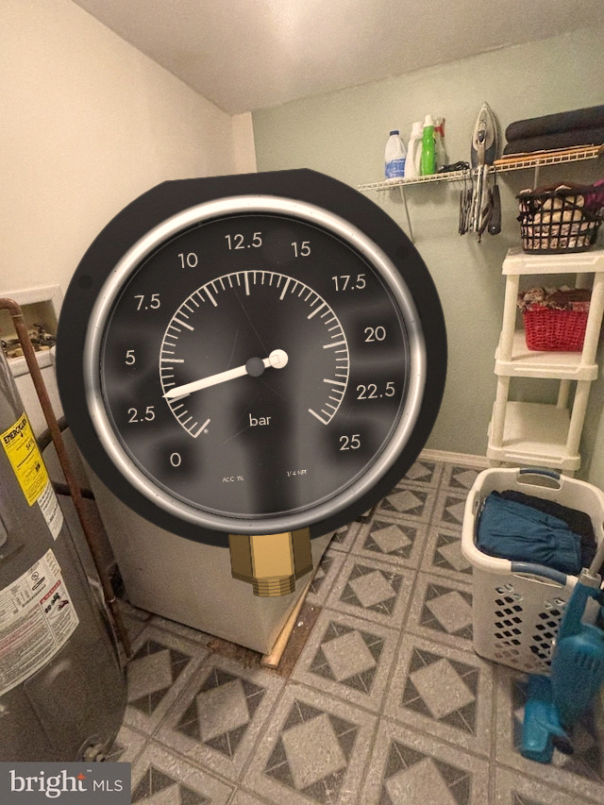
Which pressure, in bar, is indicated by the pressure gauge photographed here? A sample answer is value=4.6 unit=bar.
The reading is value=3 unit=bar
